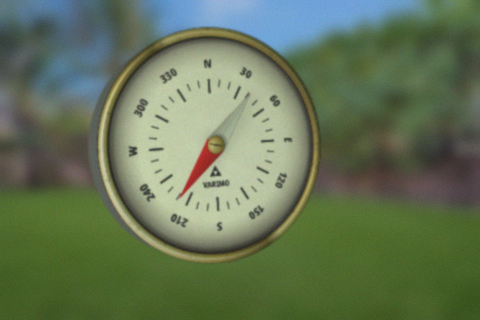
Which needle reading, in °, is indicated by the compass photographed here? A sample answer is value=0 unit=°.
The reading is value=220 unit=°
